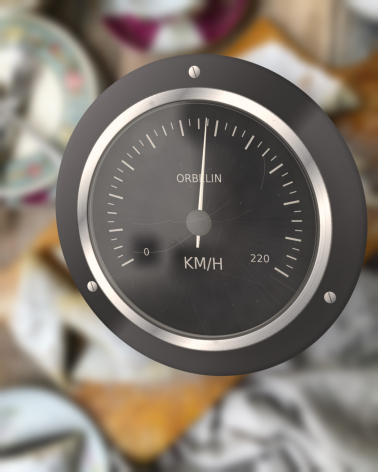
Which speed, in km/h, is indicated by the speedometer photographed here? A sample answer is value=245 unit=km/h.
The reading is value=115 unit=km/h
